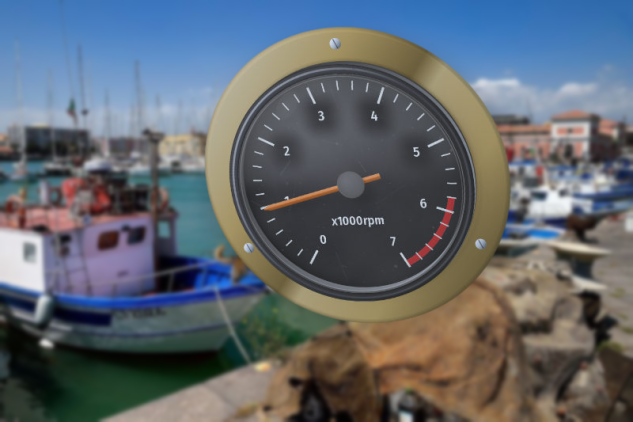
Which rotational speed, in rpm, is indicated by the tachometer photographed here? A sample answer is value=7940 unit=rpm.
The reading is value=1000 unit=rpm
